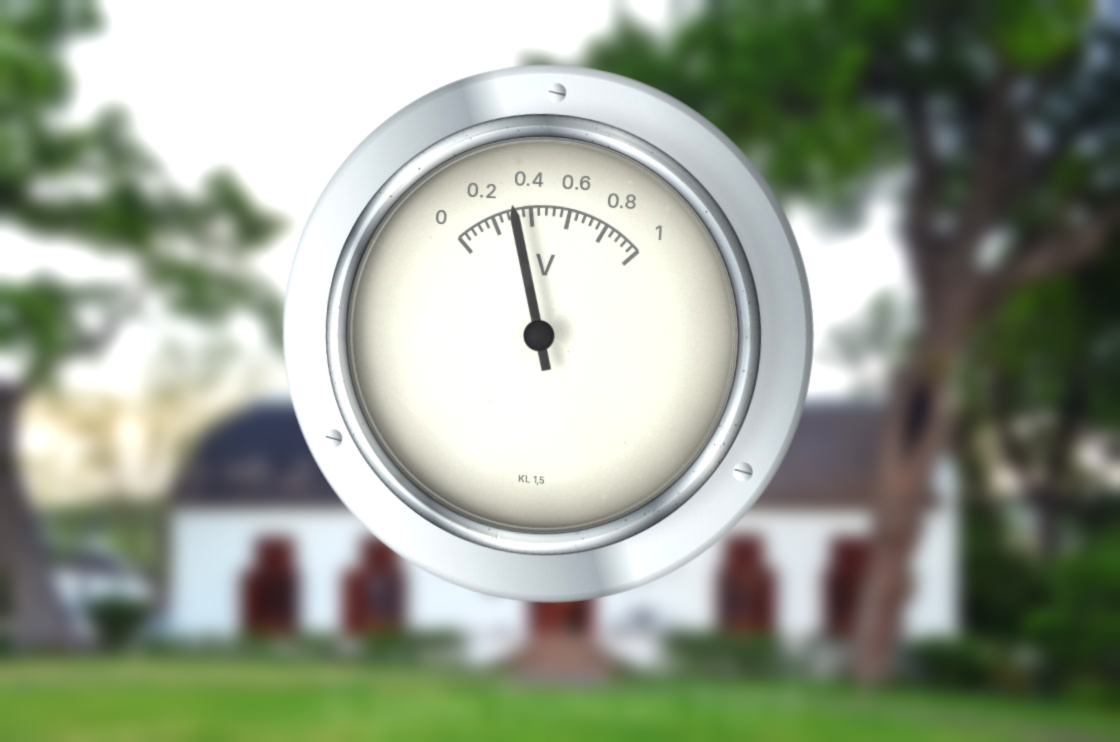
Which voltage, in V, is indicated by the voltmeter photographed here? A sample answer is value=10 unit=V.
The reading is value=0.32 unit=V
